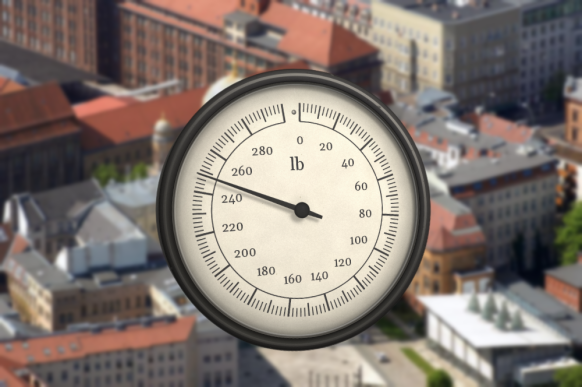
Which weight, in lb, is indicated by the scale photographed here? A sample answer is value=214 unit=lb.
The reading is value=248 unit=lb
